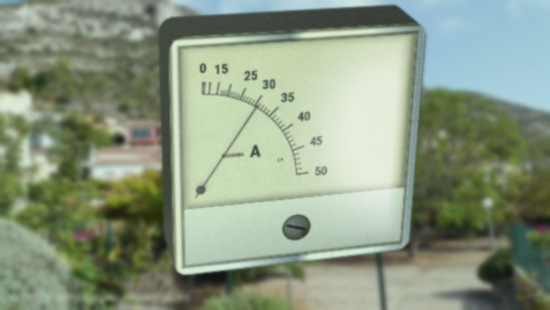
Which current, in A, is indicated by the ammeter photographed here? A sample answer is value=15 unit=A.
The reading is value=30 unit=A
